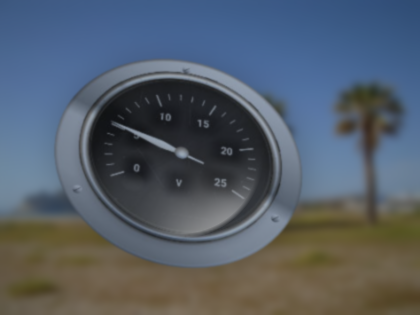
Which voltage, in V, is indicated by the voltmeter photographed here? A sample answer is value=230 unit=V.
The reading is value=5 unit=V
